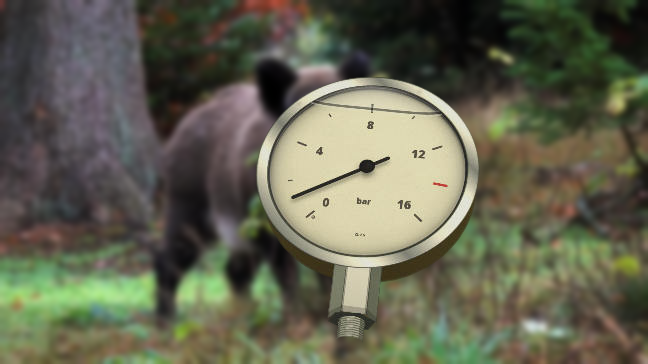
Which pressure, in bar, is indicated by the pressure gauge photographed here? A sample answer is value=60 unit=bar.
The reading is value=1 unit=bar
